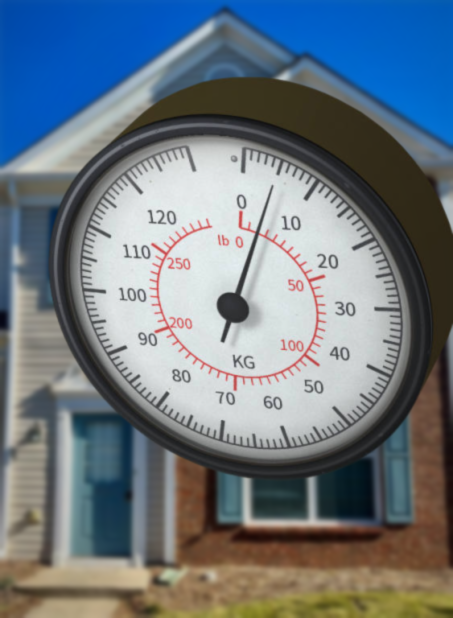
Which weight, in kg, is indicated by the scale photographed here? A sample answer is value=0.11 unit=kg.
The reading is value=5 unit=kg
